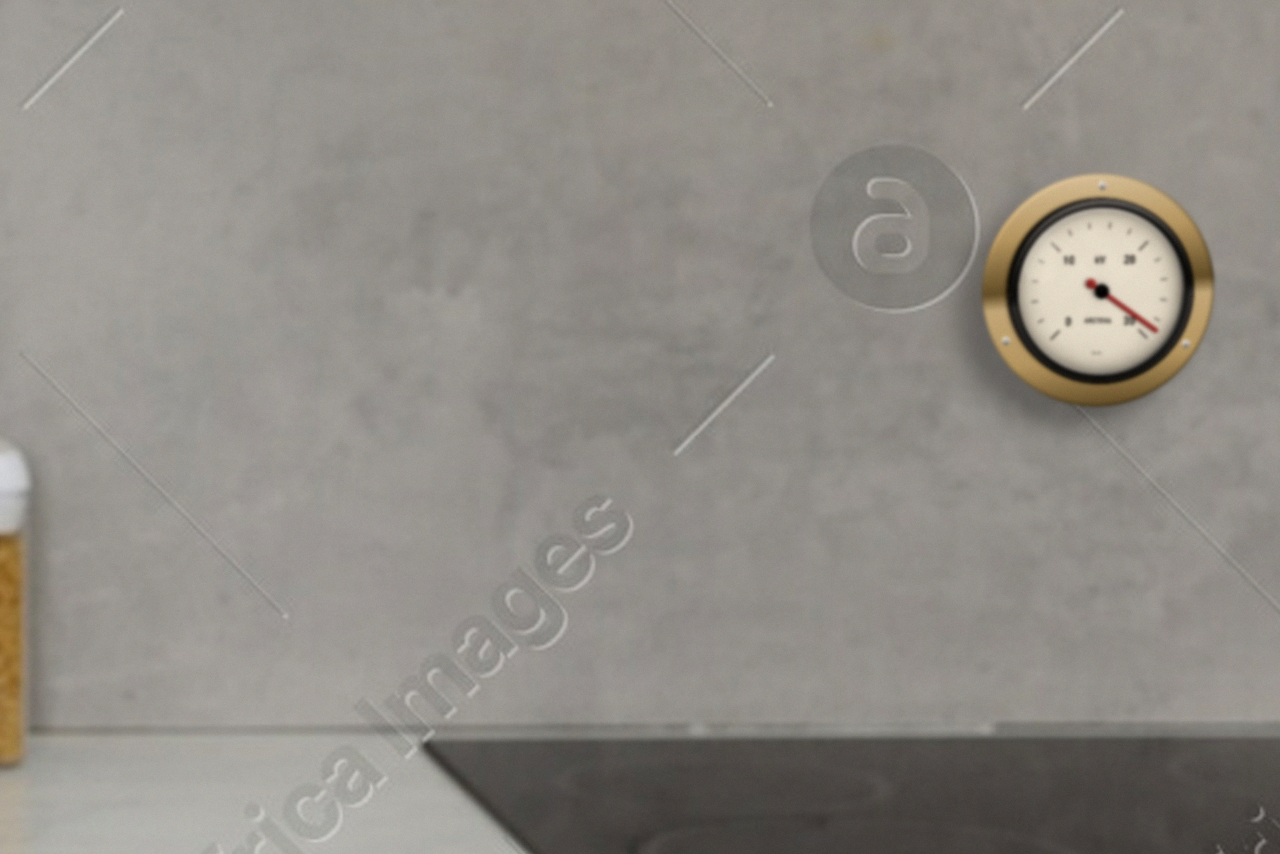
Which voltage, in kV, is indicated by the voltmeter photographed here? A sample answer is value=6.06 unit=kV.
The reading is value=29 unit=kV
